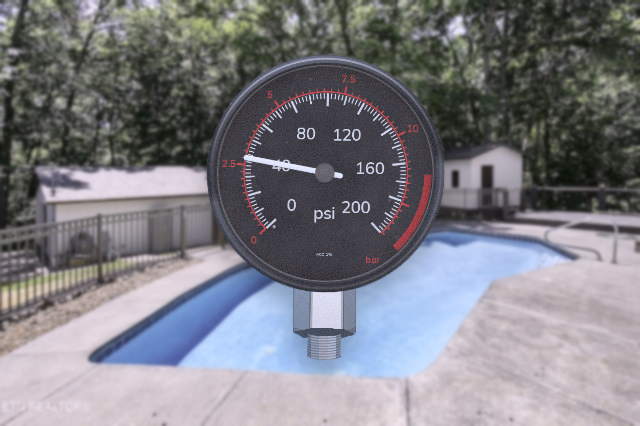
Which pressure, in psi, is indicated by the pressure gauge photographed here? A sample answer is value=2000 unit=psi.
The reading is value=40 unit=psi
